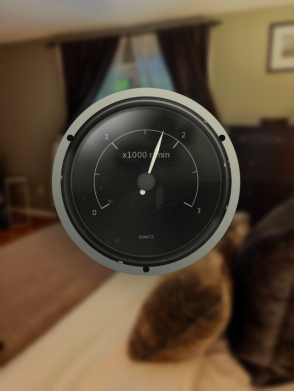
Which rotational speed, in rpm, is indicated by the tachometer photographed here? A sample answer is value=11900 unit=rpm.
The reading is value=1750 unit=rpm
